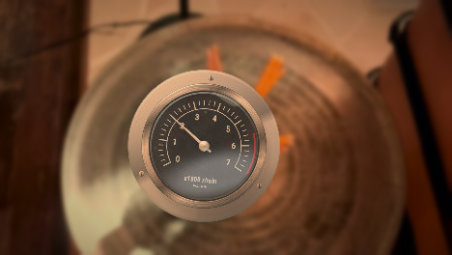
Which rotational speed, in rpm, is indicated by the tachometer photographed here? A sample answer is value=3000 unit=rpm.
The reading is value=2000 unit=rpm
